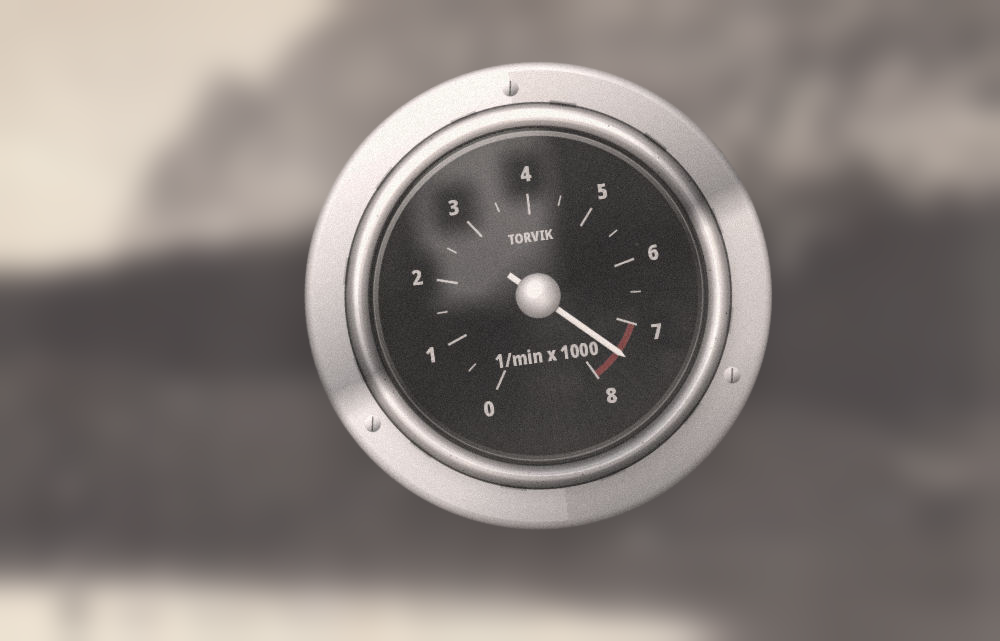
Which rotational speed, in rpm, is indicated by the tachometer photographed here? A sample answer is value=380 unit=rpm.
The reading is value=7500 unit=rpm
